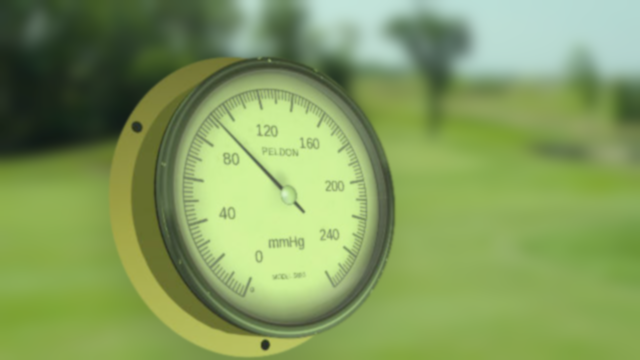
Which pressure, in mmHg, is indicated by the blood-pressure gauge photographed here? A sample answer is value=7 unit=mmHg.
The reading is value=90 unit=mmHg
